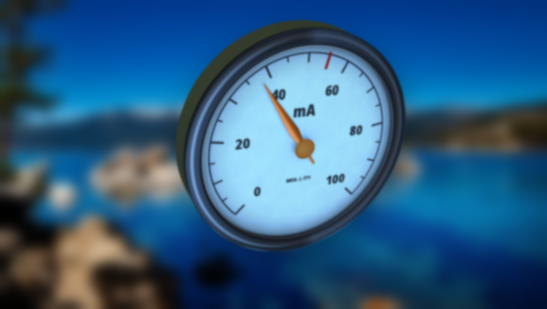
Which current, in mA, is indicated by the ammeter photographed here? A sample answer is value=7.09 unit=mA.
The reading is value=37.5 unit=mA
